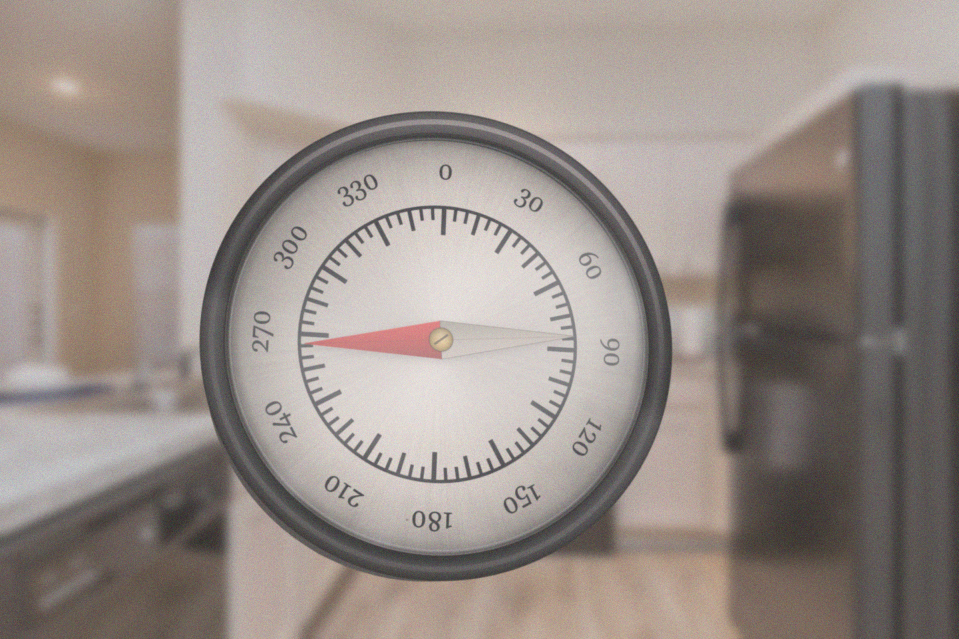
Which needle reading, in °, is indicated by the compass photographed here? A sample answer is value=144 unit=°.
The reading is value=265 unit=°
